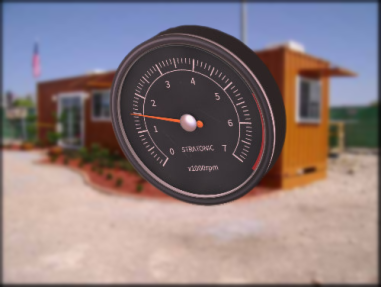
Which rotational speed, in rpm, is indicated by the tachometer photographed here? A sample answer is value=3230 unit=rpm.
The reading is value=1500 unit=rpm
